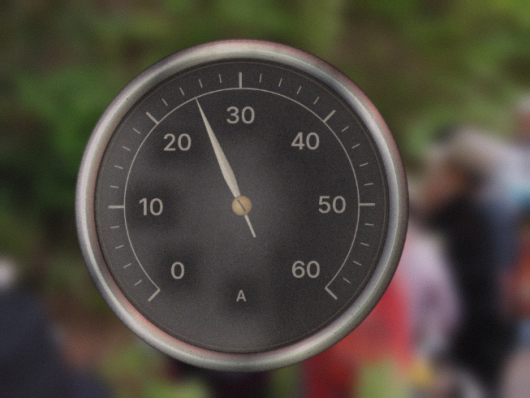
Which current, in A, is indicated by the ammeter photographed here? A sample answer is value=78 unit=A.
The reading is value=25 unit=A
